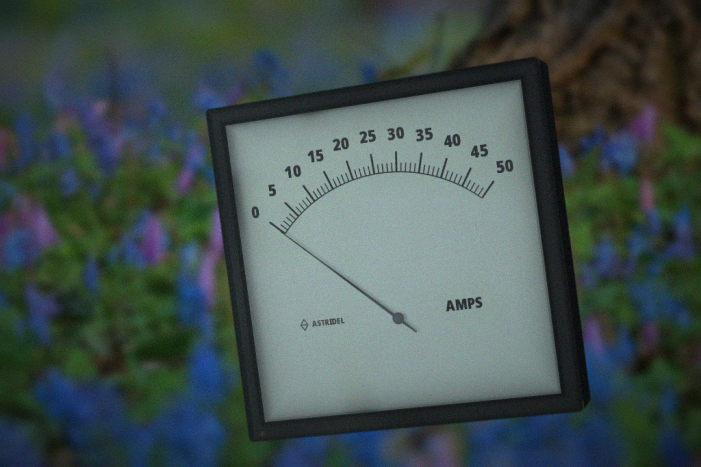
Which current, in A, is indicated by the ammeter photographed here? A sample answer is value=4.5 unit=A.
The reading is value=0 unit=A
